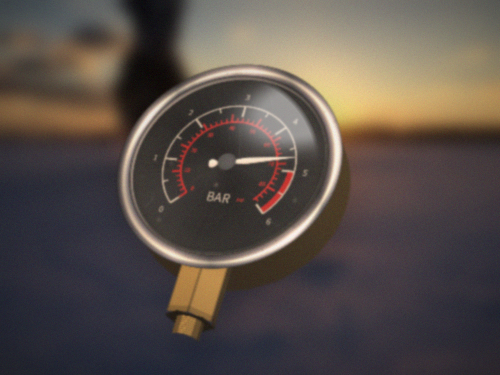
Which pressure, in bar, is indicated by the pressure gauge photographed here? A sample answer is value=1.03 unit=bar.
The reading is value=4.75 unit=bar
